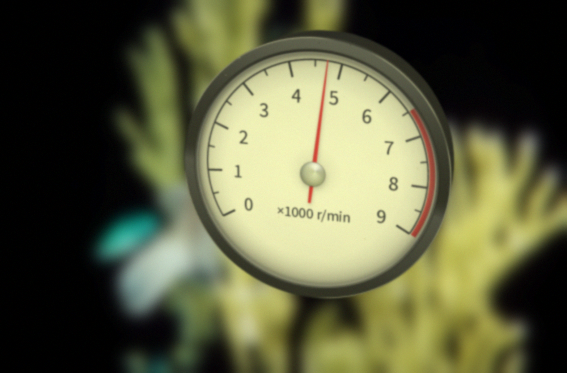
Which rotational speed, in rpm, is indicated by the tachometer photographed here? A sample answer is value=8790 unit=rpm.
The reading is value=4750 unit=rpm
